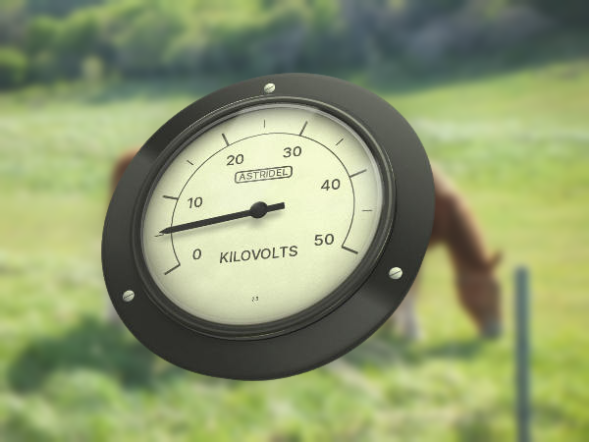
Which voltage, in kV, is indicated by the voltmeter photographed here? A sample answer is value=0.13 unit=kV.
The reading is value=5 unit=kV
